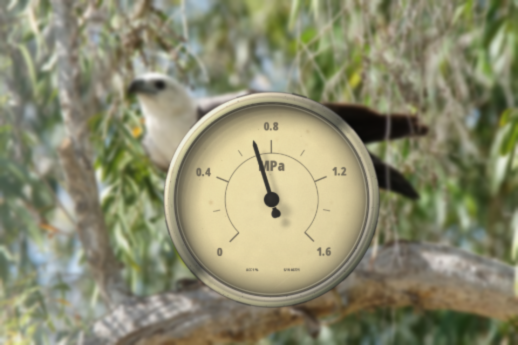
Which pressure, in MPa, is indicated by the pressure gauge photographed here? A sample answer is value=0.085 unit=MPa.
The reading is value=0.7 unit=MPa
